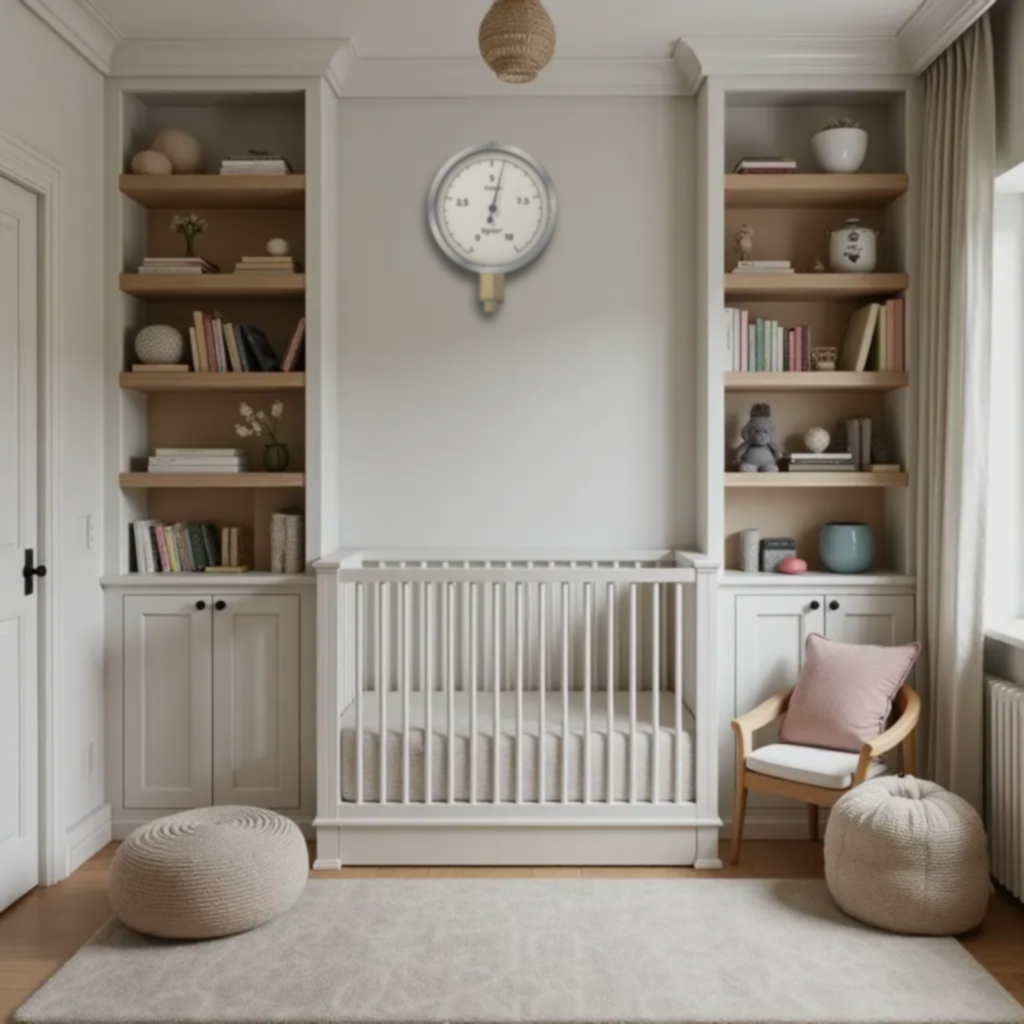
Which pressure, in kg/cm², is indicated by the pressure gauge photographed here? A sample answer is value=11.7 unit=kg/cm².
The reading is value=5.5 unit=kg/cm²
